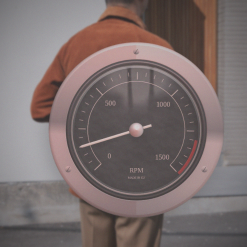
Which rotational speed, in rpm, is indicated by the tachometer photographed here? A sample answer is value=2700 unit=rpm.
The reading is value=150 unit=rpm
